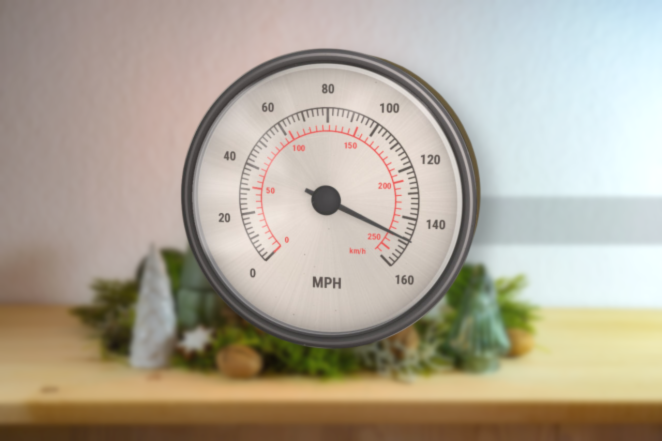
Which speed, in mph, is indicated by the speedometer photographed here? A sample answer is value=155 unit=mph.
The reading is value=148 unit=mph
